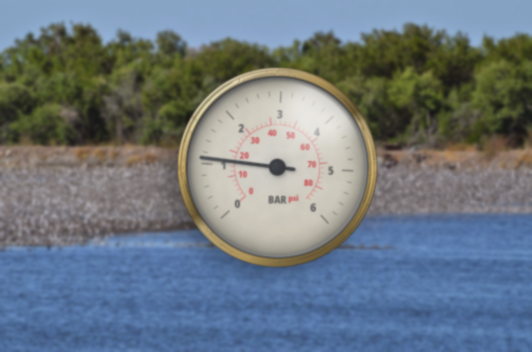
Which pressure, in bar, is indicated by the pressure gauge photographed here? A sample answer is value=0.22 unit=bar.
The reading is value=1.1 unit=bar
